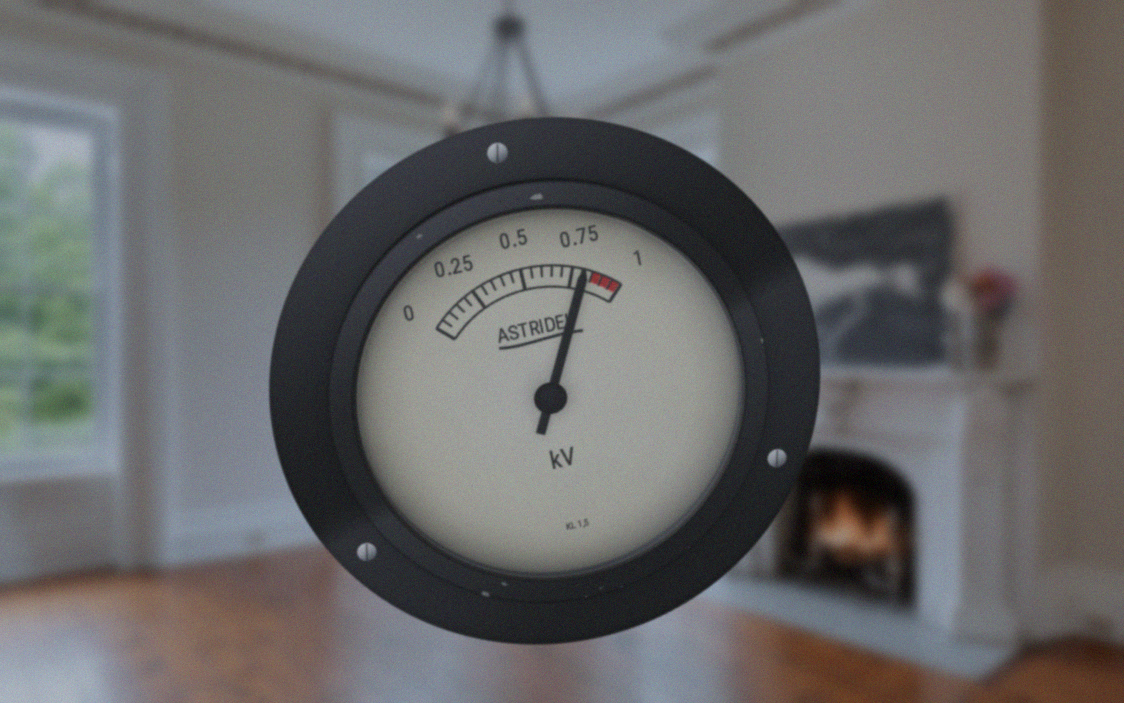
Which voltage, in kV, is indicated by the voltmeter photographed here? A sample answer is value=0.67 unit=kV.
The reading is value=0.8 unit=kV
